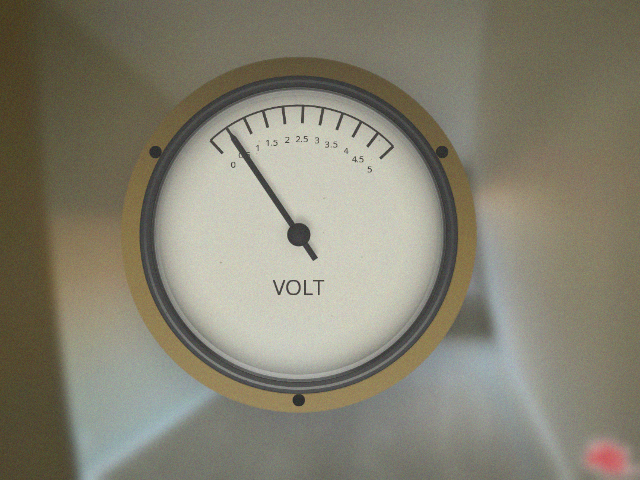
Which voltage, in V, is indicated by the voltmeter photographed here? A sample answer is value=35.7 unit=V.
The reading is value=0.5 unit=V
